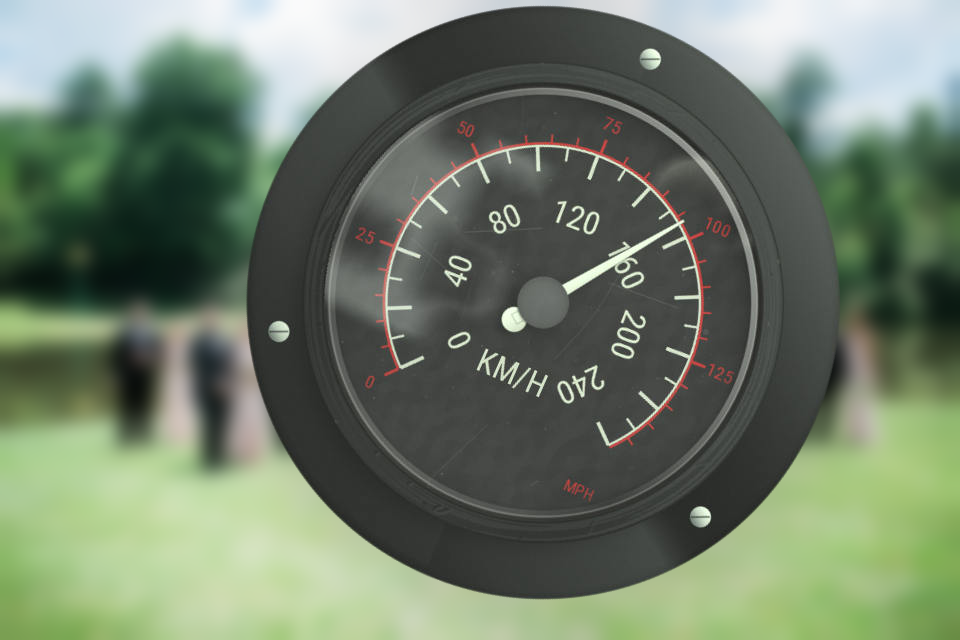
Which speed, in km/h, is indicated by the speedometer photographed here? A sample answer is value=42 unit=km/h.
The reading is value=155 unit=km/h
